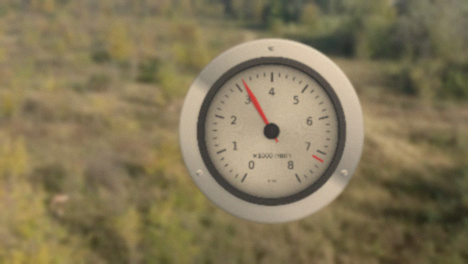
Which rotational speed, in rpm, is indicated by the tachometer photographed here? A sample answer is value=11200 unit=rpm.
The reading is value=3200 unit=rpm
